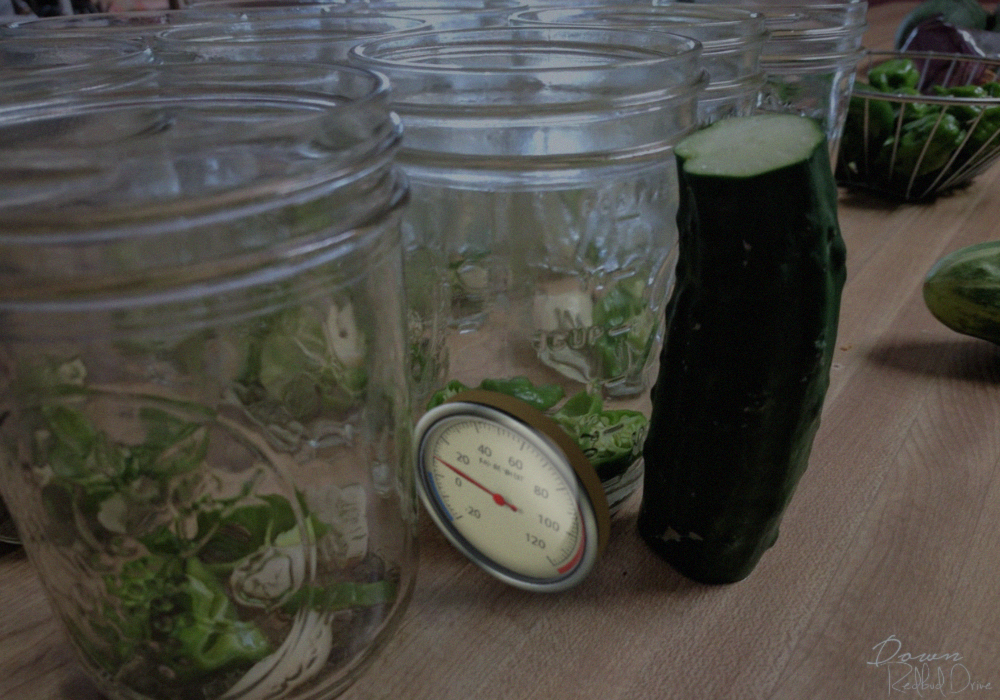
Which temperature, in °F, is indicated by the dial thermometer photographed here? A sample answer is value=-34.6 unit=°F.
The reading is value=10 unit=°F
